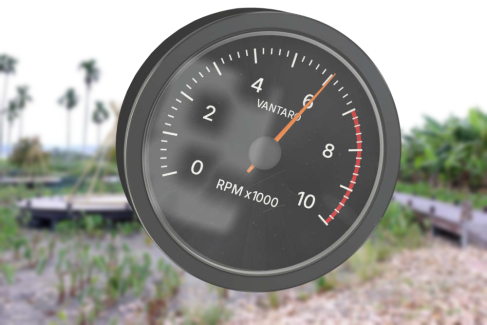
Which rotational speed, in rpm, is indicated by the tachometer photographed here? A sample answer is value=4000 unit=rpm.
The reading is value=6000 unit=rpm
